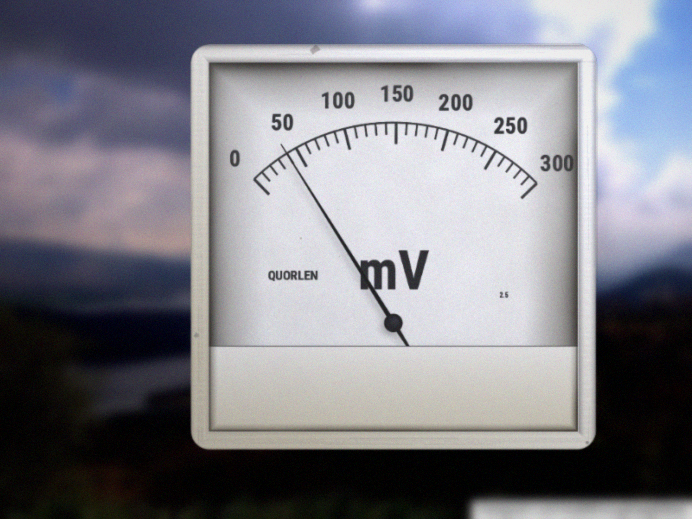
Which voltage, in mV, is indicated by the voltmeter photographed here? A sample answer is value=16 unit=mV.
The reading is value=40 unit=mV
